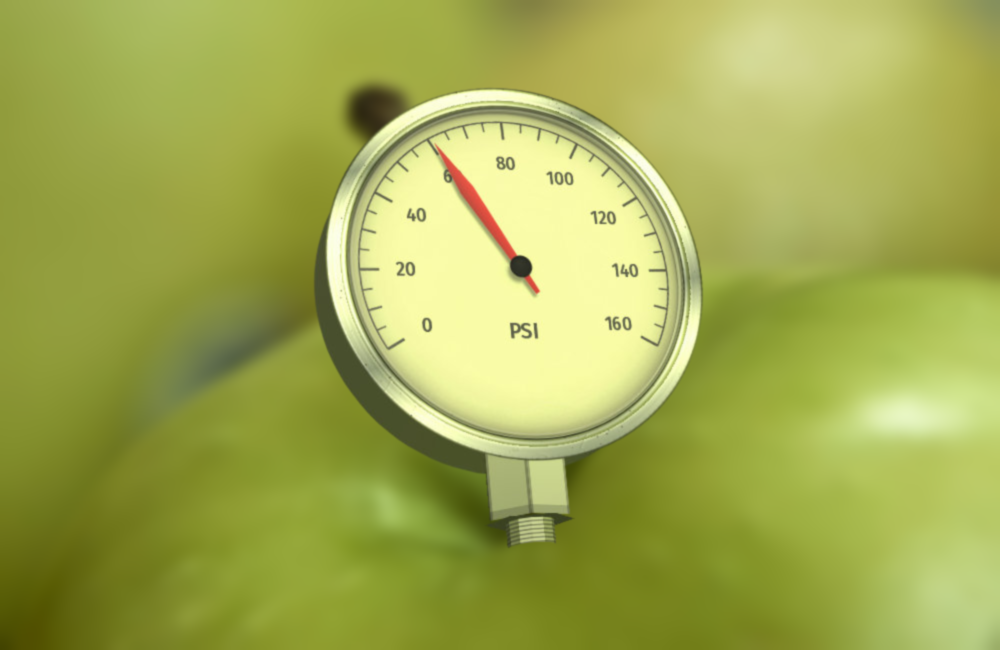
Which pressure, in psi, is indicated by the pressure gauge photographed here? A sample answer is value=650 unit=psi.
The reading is value=60 unit=psi
